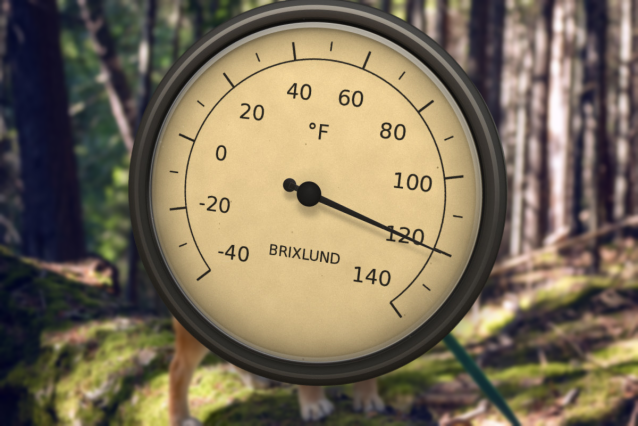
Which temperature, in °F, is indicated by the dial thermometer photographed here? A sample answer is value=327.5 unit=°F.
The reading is value=120 unit=°F
